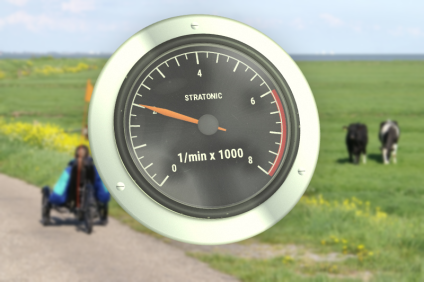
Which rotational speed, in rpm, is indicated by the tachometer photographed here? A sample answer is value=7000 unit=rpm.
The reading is value=2000 unit=rpm
